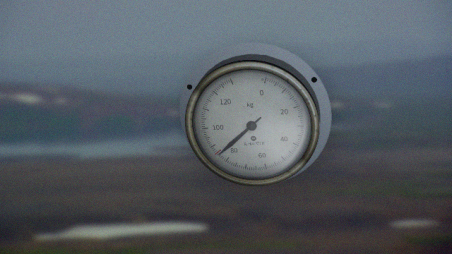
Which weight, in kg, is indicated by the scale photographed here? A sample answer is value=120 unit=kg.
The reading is value=85 unit=kg
